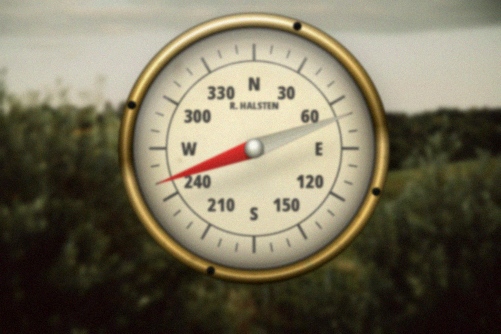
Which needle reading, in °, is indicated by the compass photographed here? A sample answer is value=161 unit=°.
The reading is value=250 unit=°
